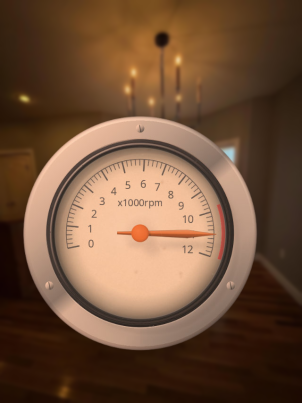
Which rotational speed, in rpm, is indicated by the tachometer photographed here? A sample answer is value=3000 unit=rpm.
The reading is value=11000 unit=rpm
